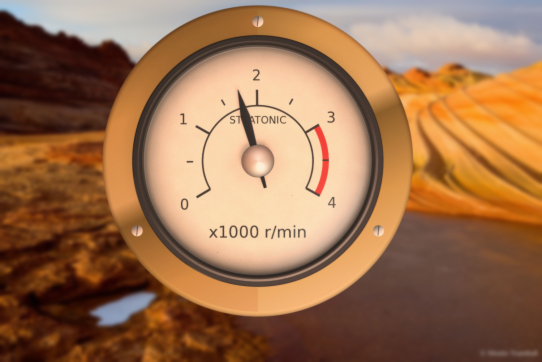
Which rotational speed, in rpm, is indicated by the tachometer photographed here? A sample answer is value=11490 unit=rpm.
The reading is value=1750 unit=rpm
